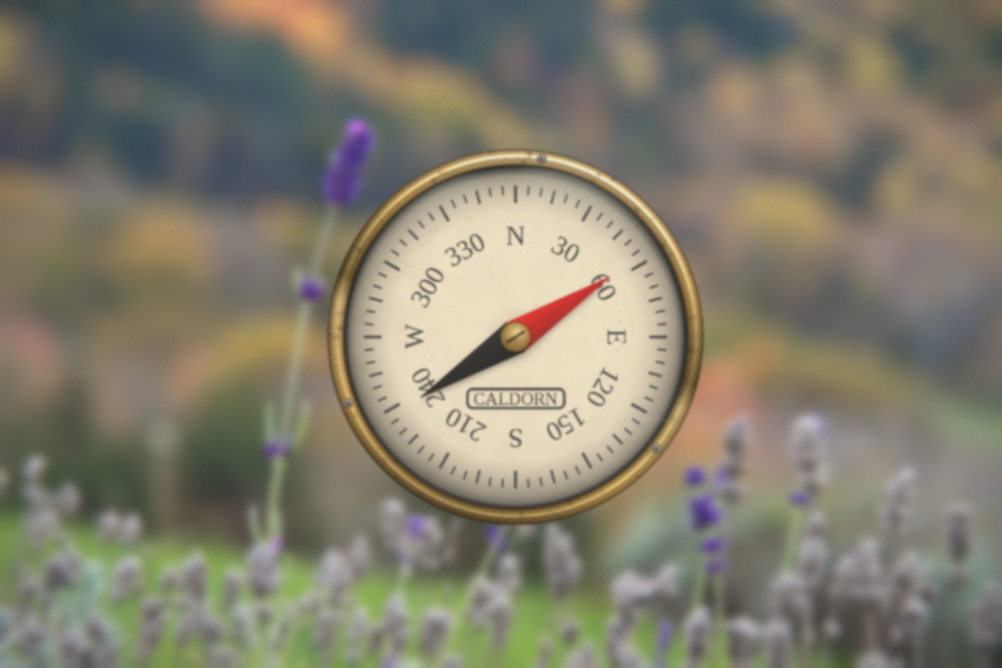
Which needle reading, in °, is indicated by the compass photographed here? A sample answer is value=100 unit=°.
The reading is value=57.5 unit=°
